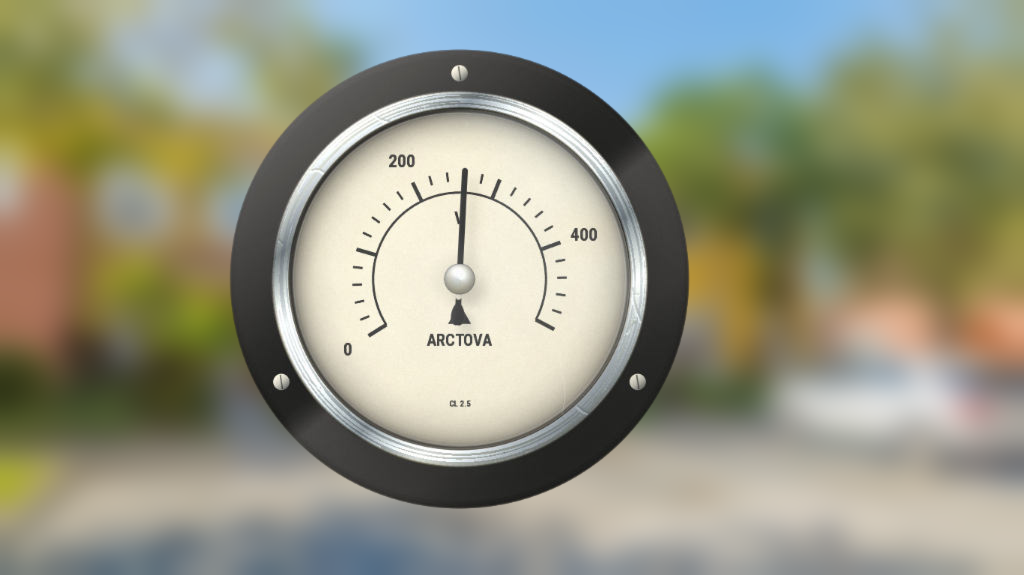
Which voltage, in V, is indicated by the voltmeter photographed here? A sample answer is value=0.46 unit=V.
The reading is value=260 unit=V
